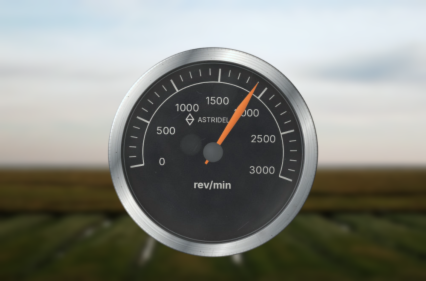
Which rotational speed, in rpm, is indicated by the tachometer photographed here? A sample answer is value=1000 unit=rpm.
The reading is value=1900 unit=rpm
